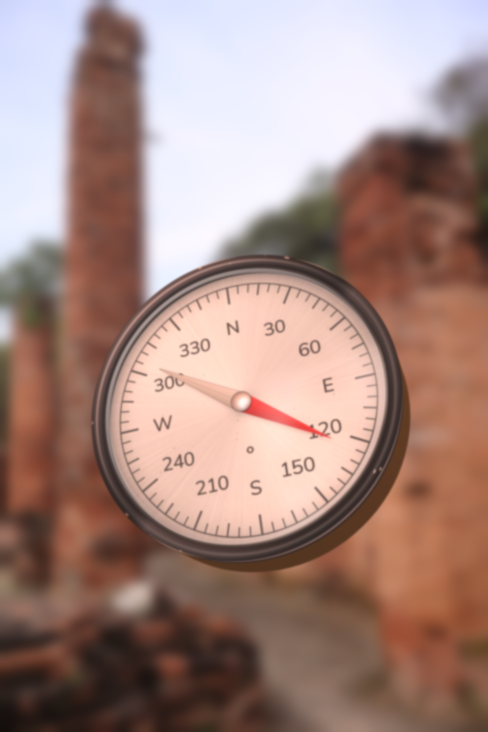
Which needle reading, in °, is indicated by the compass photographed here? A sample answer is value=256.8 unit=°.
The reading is value=125 unit=°
